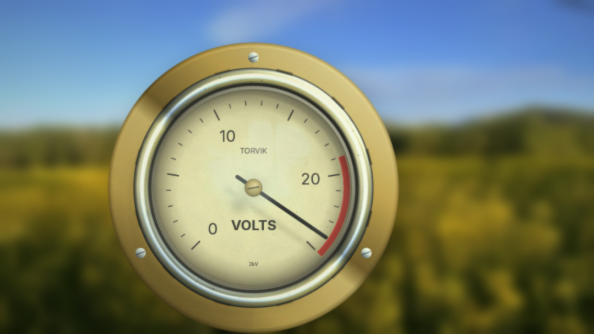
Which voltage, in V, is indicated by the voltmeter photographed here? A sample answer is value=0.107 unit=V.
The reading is value=24 unit=V
